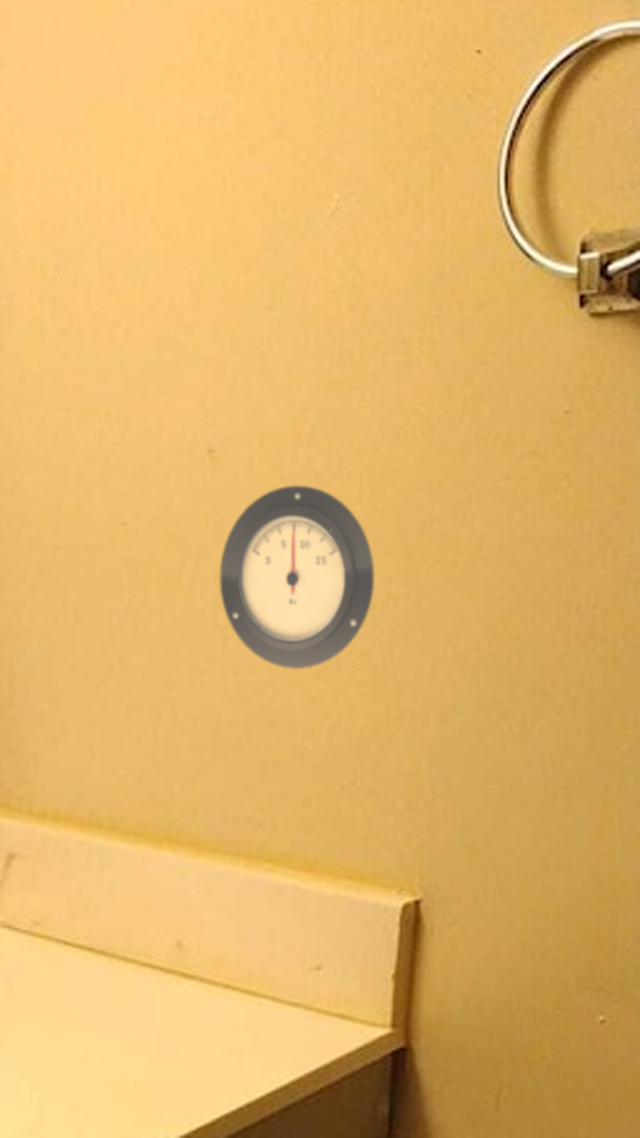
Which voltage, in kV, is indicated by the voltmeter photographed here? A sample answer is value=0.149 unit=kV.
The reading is value=7.5 unit=kV
